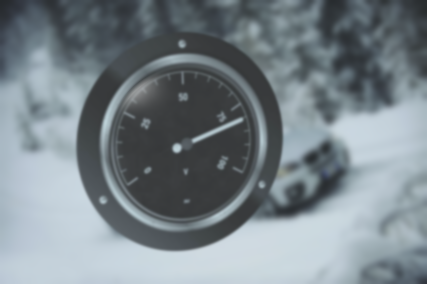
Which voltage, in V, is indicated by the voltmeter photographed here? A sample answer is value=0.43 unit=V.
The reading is value=80 unit=V
